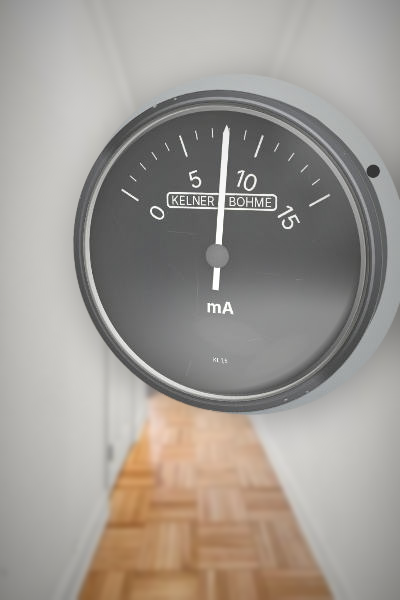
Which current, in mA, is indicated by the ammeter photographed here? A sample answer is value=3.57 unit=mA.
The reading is value=8 unit=mA
